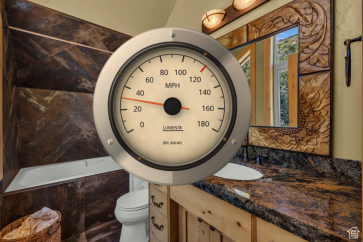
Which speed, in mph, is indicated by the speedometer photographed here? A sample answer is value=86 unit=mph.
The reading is value=30 unit=mph
